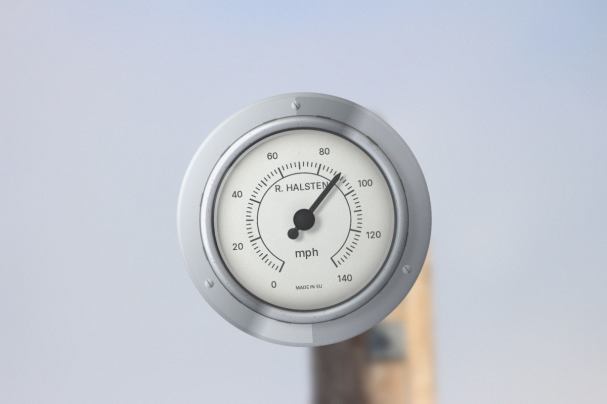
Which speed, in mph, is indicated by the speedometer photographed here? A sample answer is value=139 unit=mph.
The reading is value=90 unit=mph
